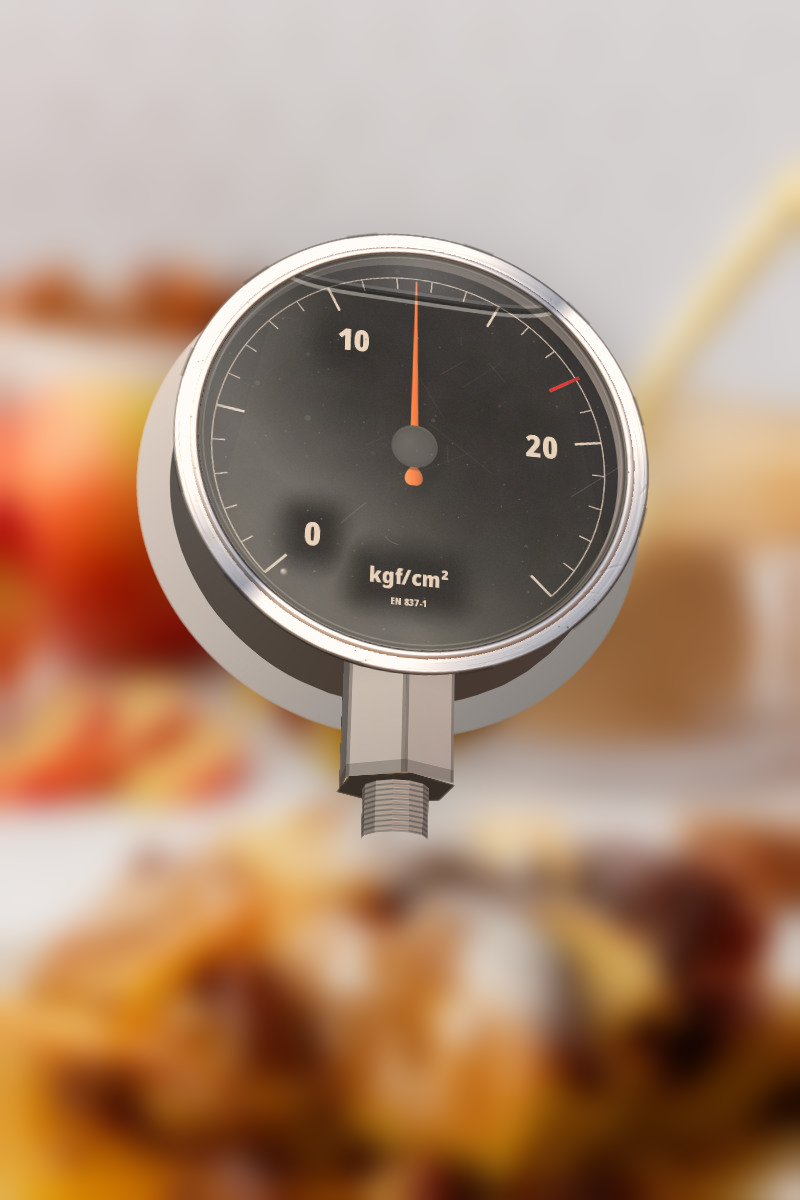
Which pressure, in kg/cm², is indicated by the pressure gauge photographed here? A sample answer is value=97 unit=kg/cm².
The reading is value=12.5 unit=kg/cm²
